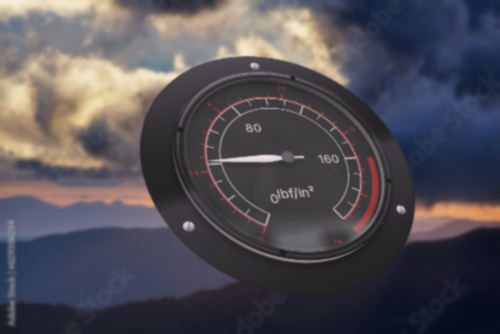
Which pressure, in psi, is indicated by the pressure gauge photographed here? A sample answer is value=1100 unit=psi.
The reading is value=40 unit=psi
